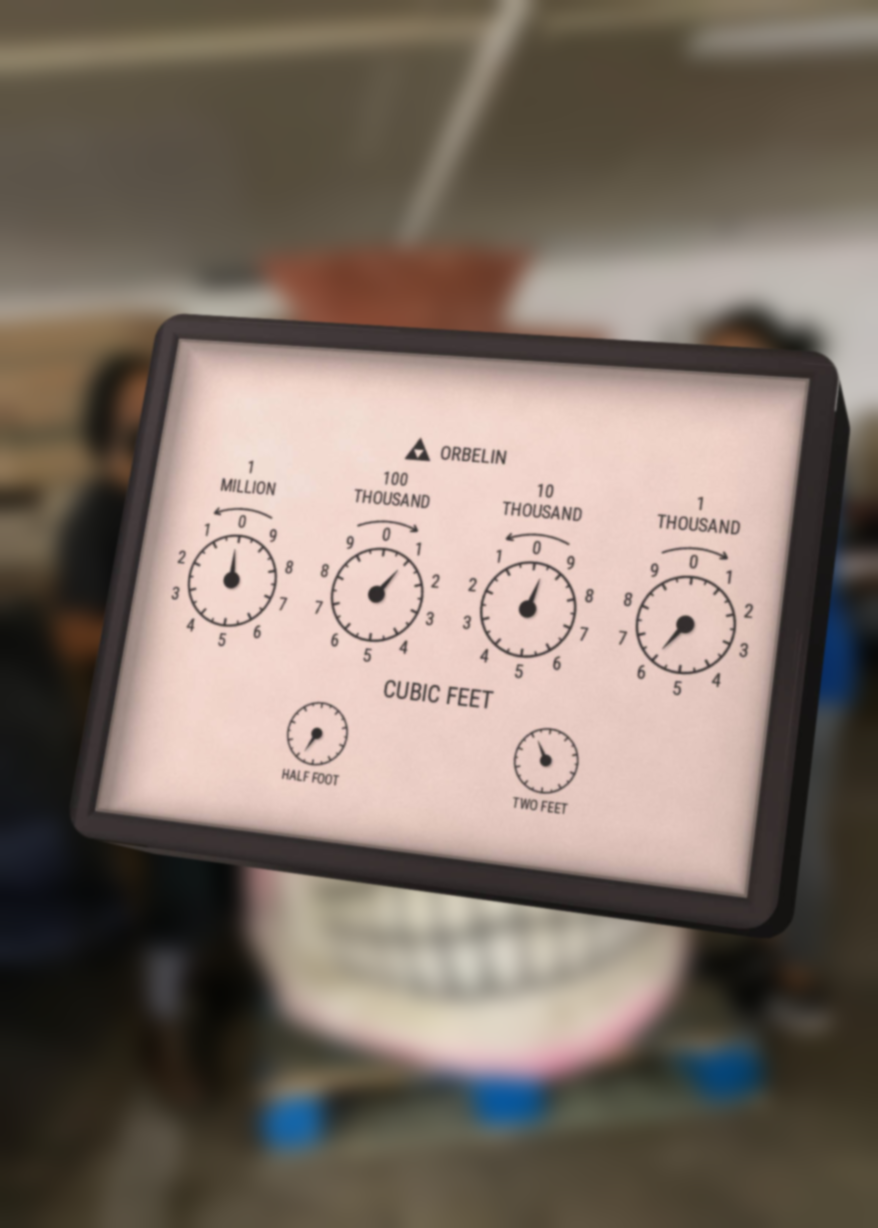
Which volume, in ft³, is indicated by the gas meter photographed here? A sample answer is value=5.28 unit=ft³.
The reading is value=9600 unit=ft³
